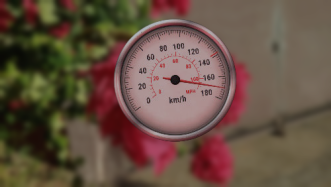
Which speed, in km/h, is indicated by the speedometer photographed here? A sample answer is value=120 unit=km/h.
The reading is value=170 unit=km/h
